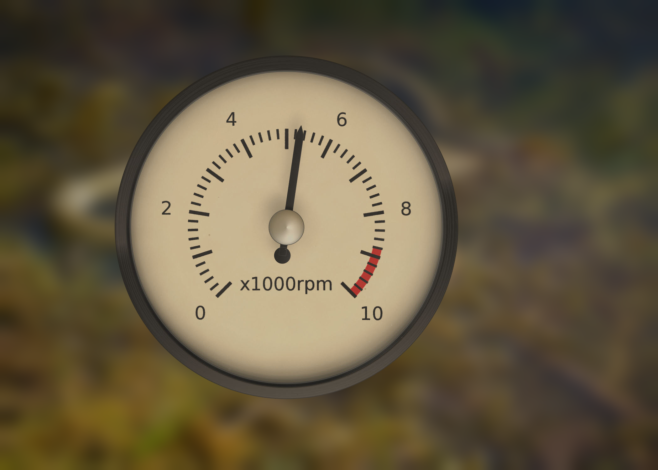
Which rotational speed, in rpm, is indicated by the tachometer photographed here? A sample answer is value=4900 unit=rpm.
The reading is value=5300 unit=rpm
